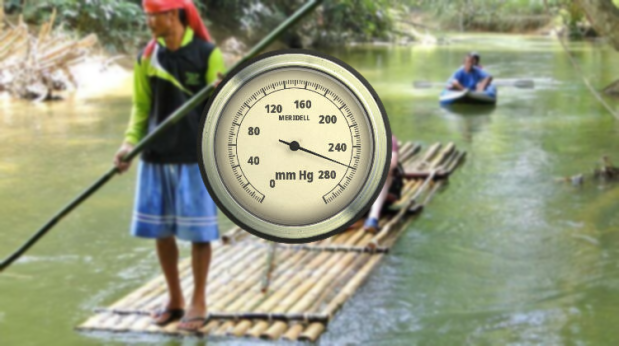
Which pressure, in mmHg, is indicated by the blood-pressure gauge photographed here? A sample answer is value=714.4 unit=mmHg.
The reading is value=260 unit=mmHg
